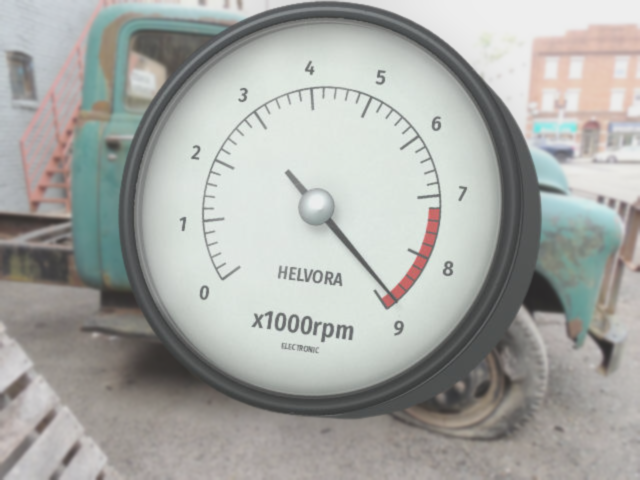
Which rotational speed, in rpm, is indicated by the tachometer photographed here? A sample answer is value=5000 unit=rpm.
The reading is value=8800 unit=rpm
